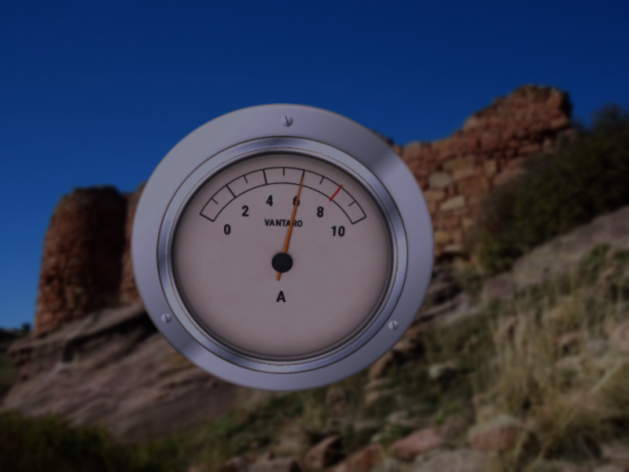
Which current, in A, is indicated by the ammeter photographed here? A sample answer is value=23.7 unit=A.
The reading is value=6 unit=A
